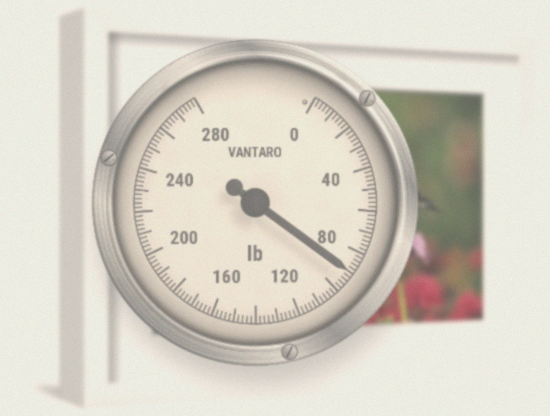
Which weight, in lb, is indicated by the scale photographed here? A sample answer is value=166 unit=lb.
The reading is value=90 unit=lb
